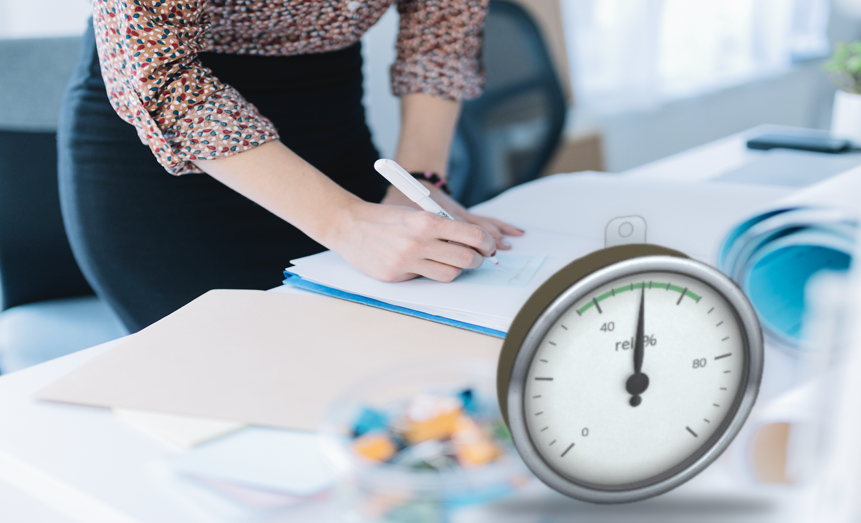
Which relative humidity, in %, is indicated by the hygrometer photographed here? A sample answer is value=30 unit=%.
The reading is value=50 unit=%
